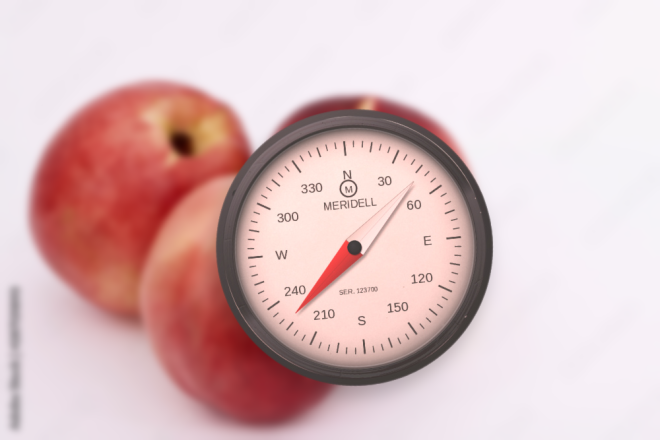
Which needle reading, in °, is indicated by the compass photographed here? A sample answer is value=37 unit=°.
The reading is value=227.5 unit=°
